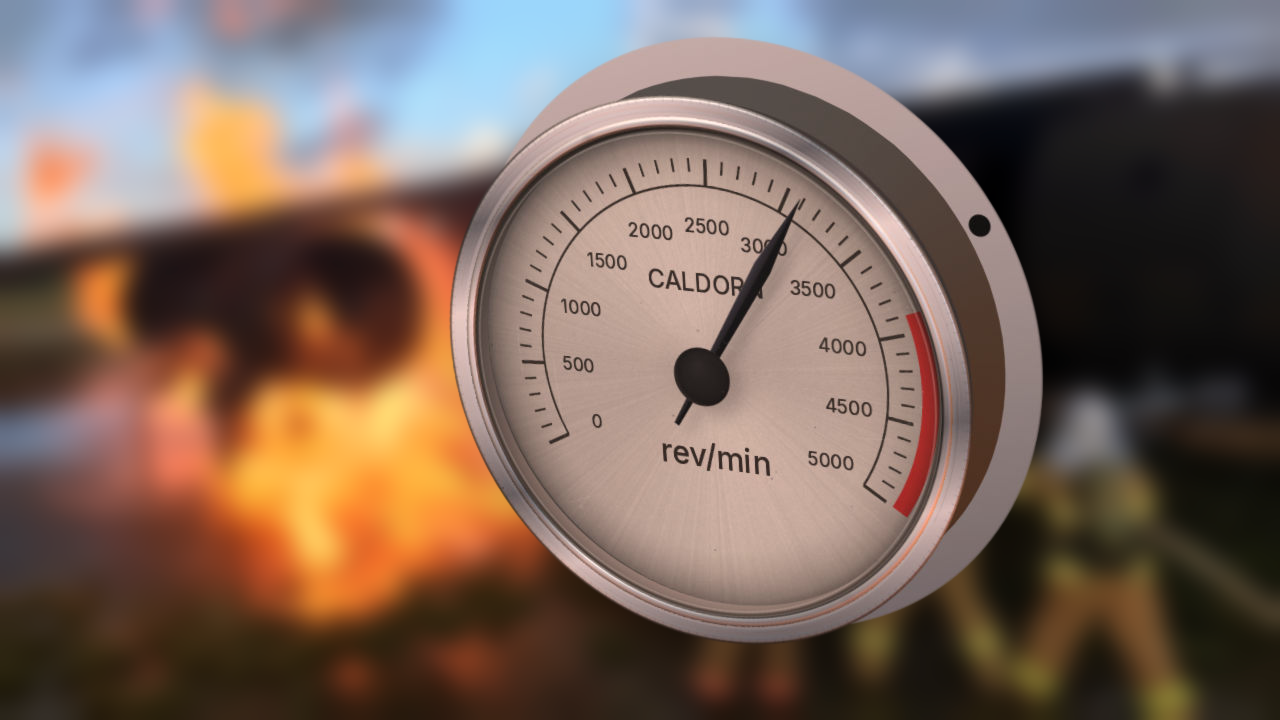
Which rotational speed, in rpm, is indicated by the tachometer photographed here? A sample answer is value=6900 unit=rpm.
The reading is value=3100 unit=rpm
